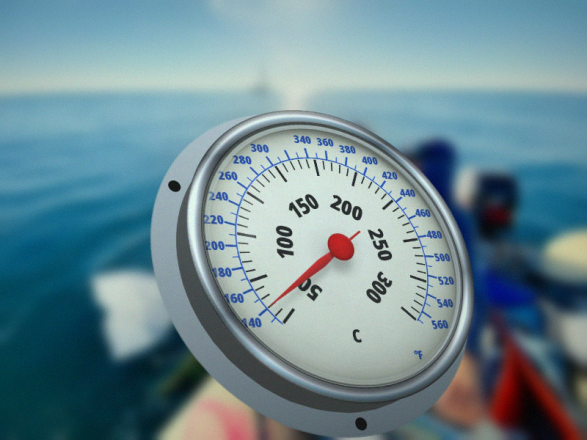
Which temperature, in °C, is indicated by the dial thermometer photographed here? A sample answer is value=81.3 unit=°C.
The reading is value=60 unit=°C
